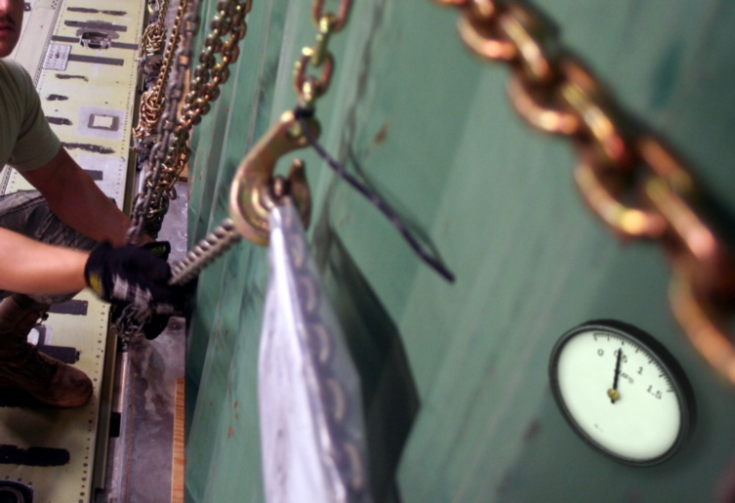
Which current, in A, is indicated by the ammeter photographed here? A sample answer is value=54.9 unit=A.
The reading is value=0.5 unit=A
